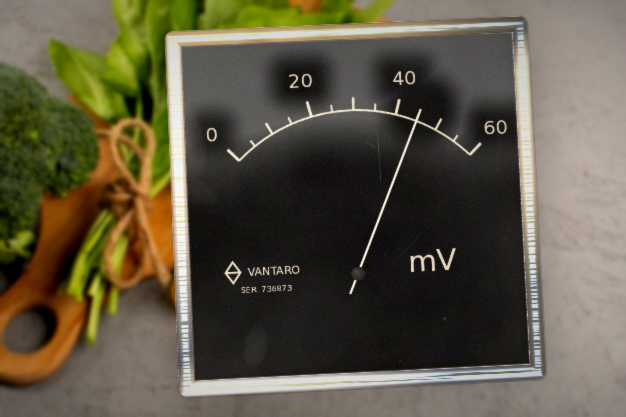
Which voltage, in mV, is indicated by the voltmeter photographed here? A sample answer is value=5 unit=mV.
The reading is value=45 unit=mV
